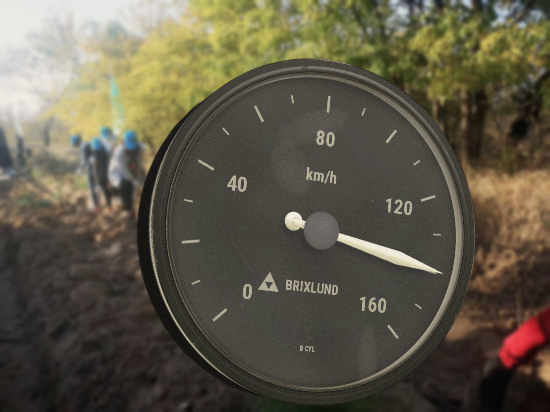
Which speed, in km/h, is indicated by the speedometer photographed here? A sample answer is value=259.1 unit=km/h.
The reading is value=140 unit=km/h
